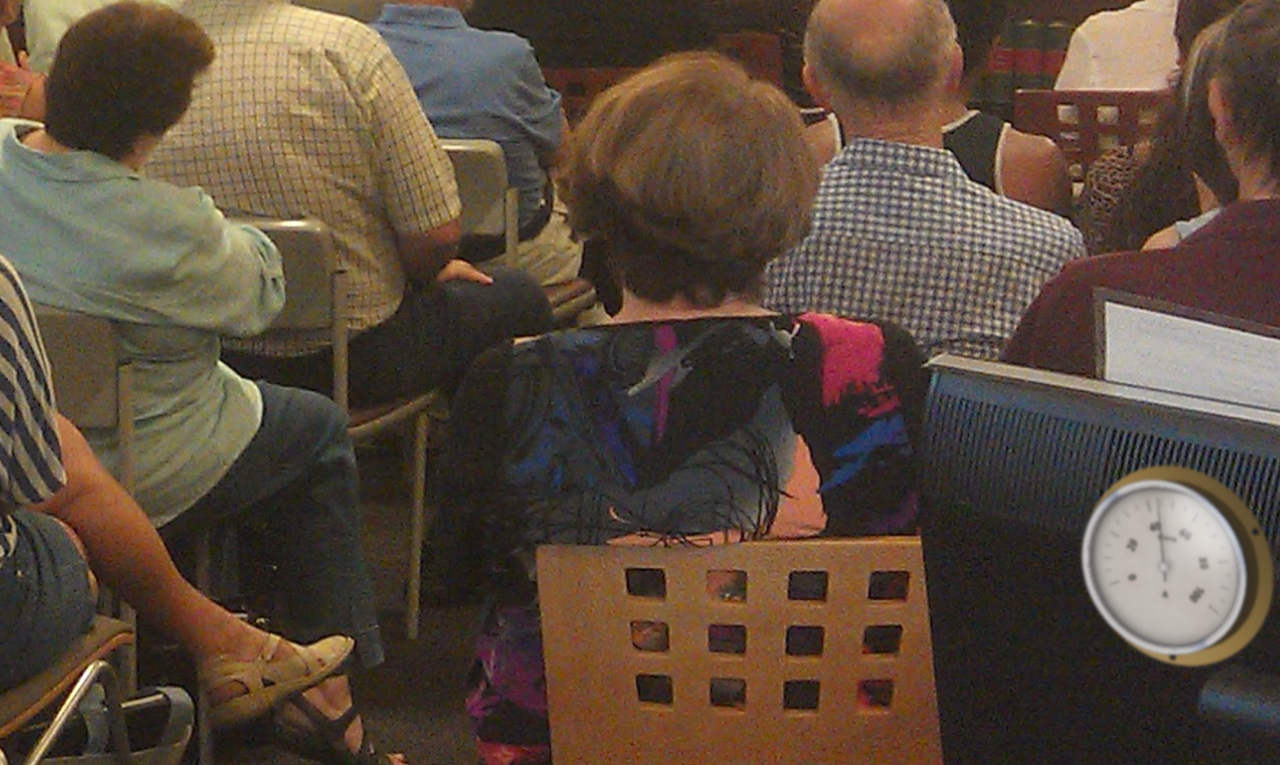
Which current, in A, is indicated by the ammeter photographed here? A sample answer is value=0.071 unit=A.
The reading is value=45 unit=A
